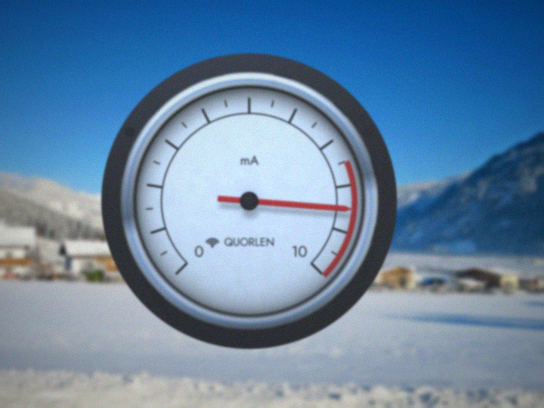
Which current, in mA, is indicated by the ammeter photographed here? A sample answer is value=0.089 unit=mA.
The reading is value=8.5 unit=mA
